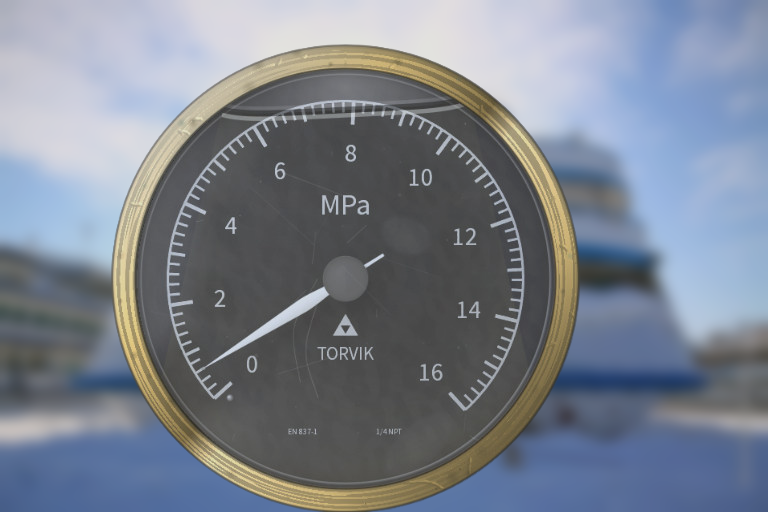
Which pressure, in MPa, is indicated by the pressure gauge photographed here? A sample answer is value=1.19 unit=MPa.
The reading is value=0.6 unit=MPa
